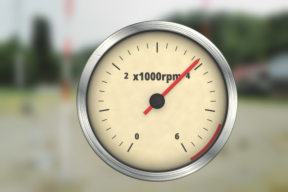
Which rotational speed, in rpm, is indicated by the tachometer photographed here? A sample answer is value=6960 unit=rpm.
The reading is value=3900 unit=rpm
